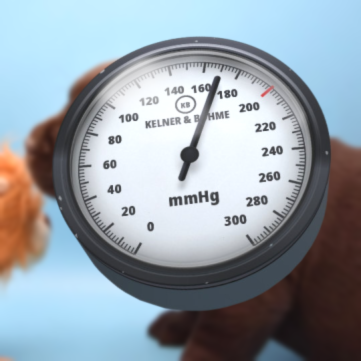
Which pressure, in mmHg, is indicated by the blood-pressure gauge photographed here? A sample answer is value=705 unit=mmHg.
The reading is value=170 unit=mmHg
